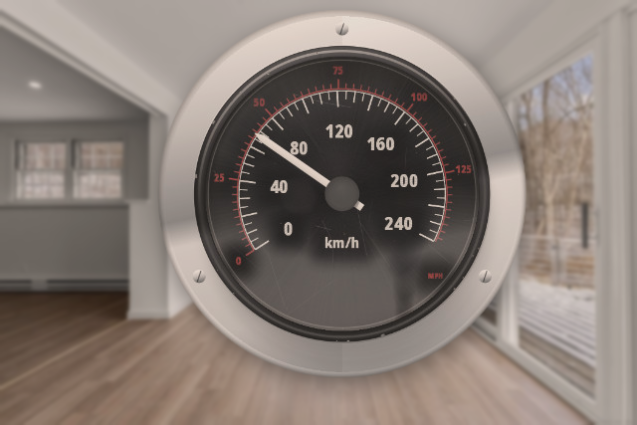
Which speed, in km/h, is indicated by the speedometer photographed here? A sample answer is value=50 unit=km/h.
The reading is value=67.5 unit=km/h
